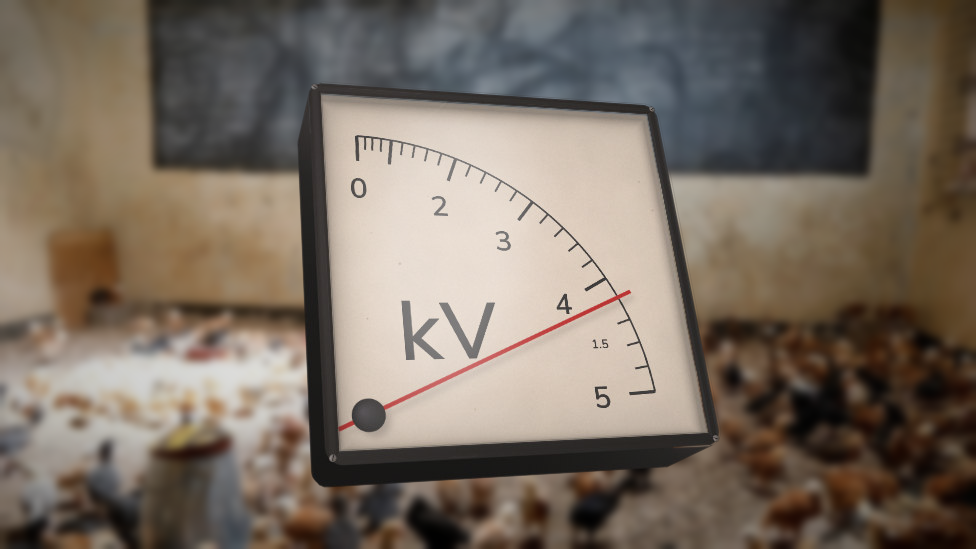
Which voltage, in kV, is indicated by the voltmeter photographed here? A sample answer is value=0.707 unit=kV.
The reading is value=4.2 unit=kV
